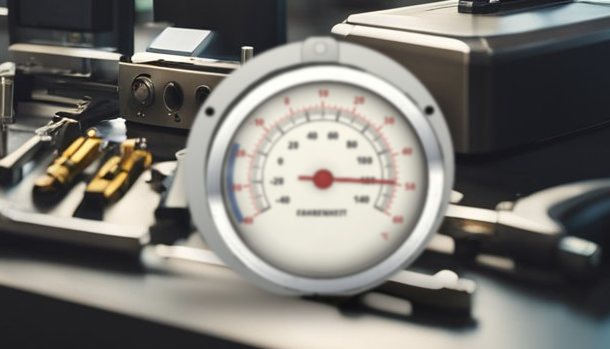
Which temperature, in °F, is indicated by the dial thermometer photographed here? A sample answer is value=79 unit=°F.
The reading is value=120 unit=°F
